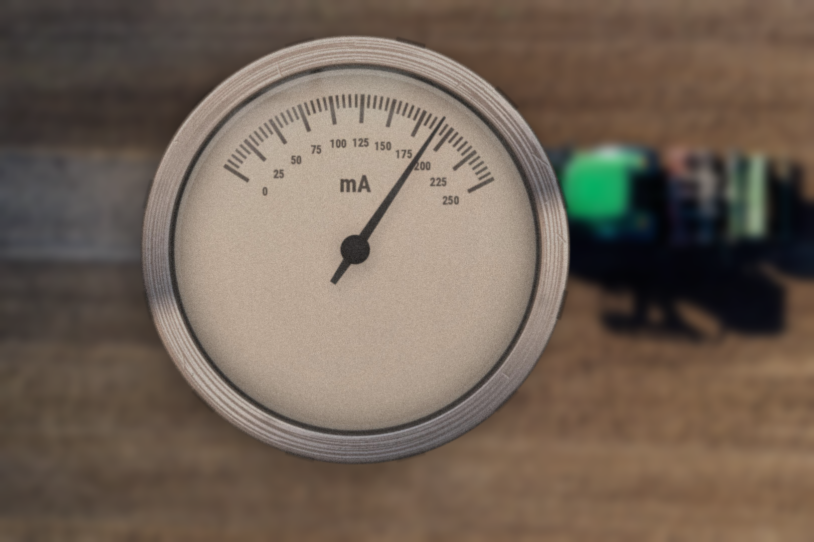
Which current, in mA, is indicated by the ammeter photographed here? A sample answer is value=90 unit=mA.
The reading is value=190 unit=mA
